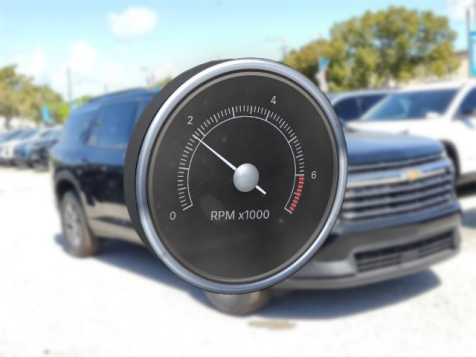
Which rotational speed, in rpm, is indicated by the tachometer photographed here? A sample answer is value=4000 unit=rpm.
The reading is value=1800 unit=rpm
